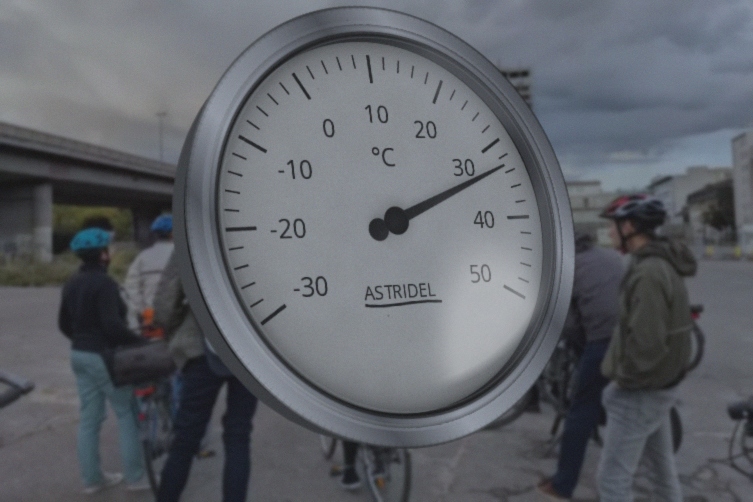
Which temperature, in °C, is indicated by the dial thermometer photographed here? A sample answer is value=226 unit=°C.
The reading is value=33 unit=°C
